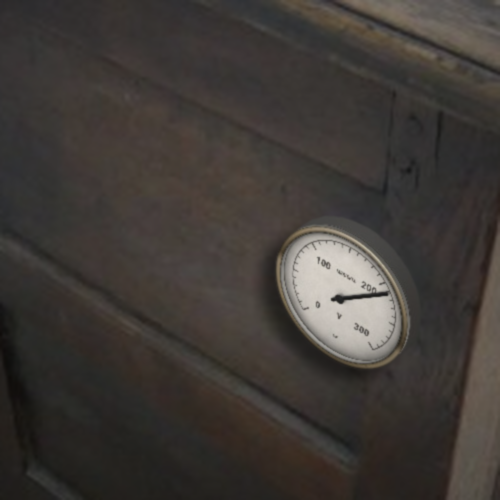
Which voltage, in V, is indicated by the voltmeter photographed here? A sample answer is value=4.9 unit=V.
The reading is value=210 unit=V
